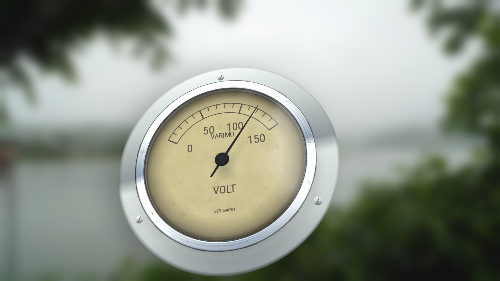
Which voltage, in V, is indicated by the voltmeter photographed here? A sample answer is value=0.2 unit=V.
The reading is value=120 unit=V
